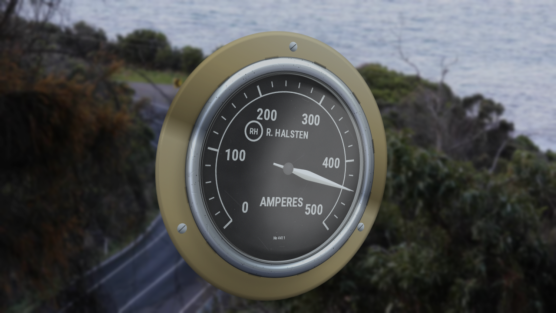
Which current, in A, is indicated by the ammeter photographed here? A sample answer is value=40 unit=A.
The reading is value=440 unit=A
